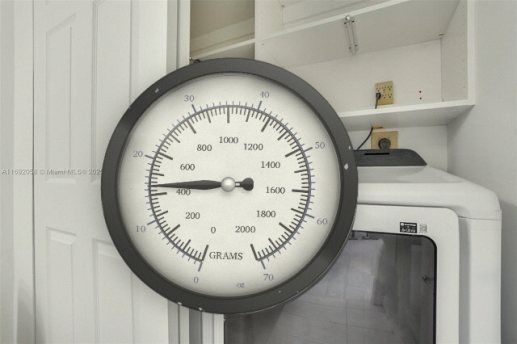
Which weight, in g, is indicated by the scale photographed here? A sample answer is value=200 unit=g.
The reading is value=440 unit=g
